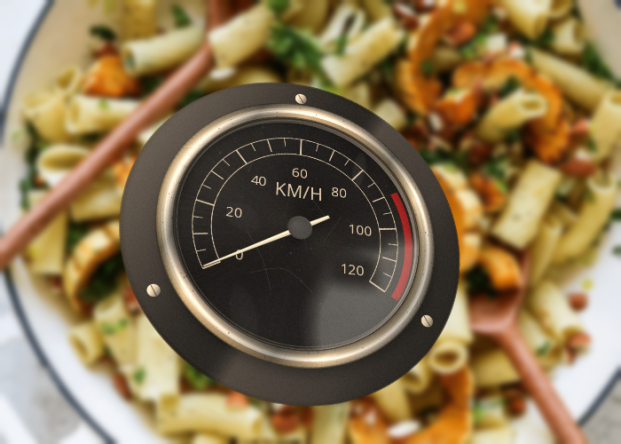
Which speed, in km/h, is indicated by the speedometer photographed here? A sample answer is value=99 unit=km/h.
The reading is value=0 unit=km/h
